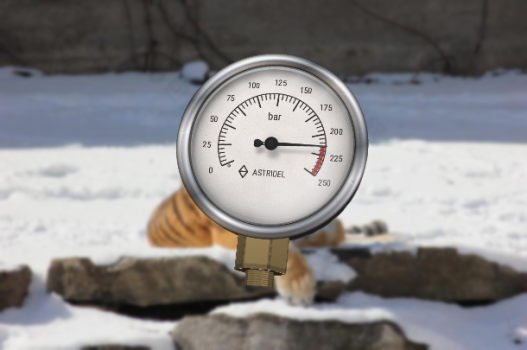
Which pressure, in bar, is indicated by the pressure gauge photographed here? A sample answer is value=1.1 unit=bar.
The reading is value=215 unit=bar
